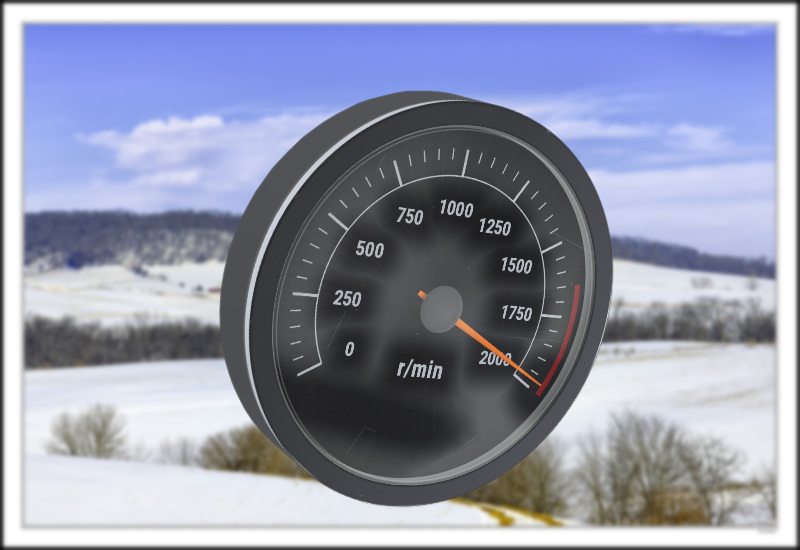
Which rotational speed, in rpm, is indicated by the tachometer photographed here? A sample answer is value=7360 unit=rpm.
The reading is value=1975 unit=rpm
